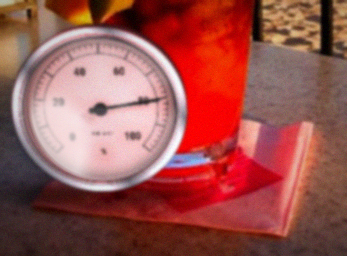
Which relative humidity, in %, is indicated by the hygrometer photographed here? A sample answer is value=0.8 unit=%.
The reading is value=80 unit=%
